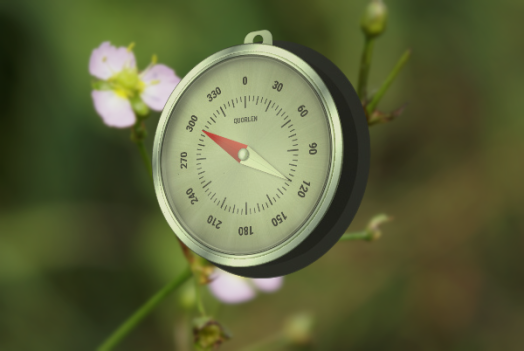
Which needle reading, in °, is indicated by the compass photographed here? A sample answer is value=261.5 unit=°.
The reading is value=300 unit=°
